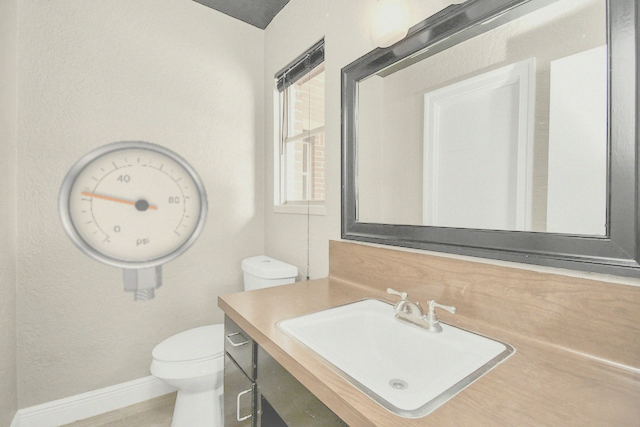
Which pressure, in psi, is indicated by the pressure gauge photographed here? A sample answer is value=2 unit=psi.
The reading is value=22.5 unit=psi
